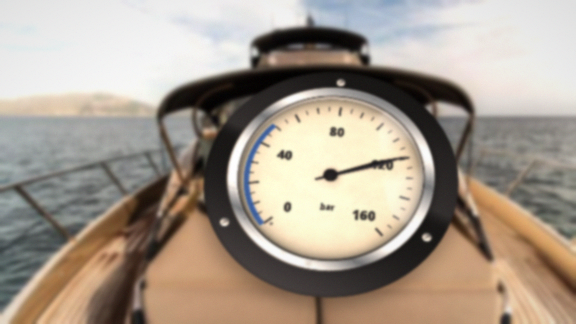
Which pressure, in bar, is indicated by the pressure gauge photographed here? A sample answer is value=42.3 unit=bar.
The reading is value=120 unit=bar
